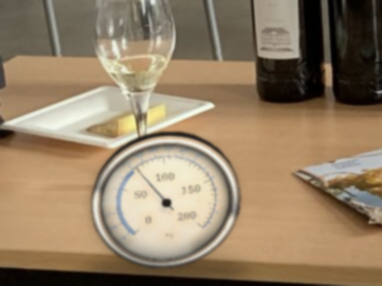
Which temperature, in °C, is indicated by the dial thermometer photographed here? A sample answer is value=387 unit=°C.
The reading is value=75 unit=°C
